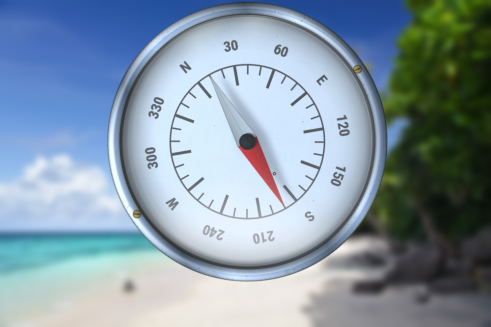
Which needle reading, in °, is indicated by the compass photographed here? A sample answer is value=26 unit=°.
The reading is value=190 unit=°
